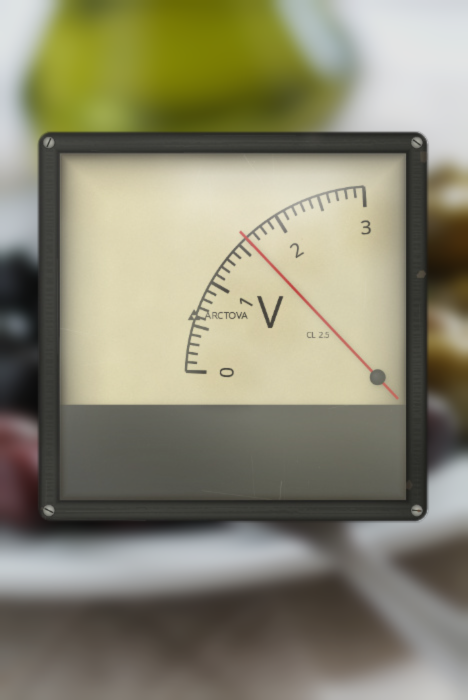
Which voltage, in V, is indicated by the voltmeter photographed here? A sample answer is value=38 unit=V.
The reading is value=1.6 unit=V
